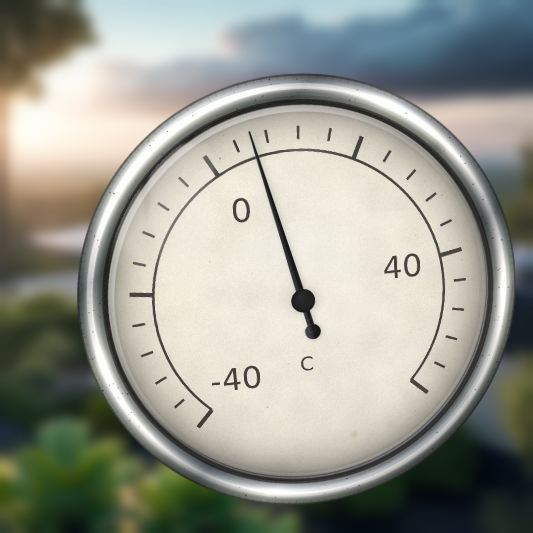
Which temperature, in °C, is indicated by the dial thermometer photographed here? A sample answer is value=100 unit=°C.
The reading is value=6 unit=°C
